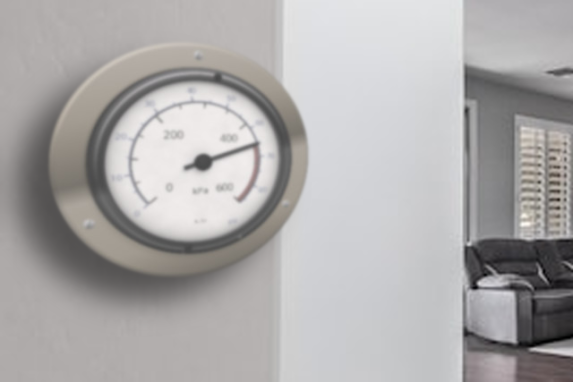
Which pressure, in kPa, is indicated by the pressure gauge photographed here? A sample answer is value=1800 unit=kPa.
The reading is value=450 unit=kPa
